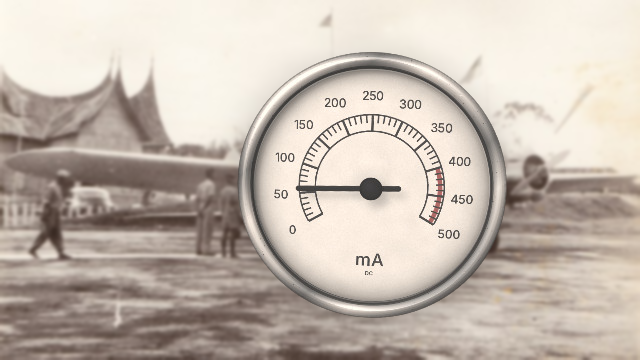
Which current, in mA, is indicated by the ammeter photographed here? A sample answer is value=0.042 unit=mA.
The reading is value=60 unit=mA
